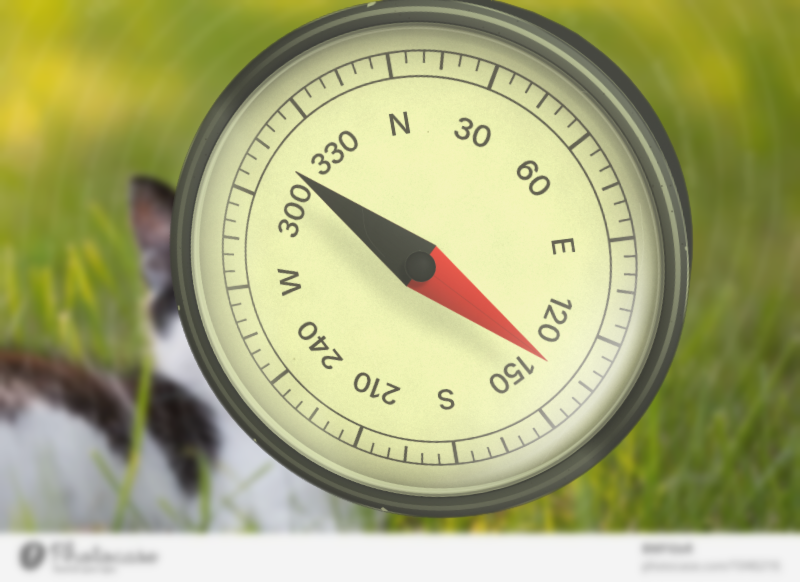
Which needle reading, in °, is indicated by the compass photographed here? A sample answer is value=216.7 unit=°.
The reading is value=135 unit=°
